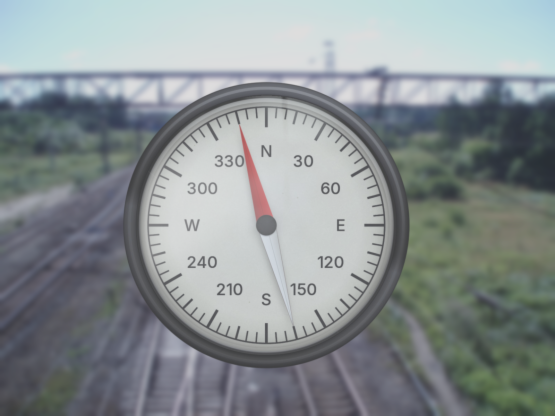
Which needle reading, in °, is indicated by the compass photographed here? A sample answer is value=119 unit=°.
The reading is value=345 unit=°
